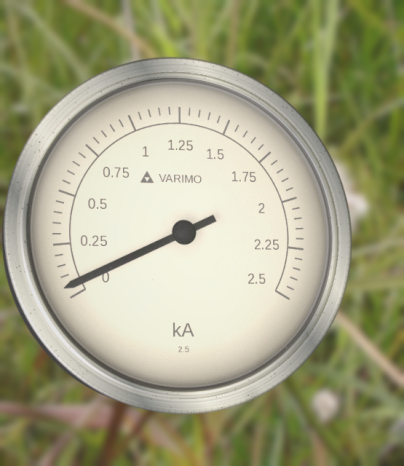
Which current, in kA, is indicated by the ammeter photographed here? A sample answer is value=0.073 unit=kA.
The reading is value=0.05 unit=kA
